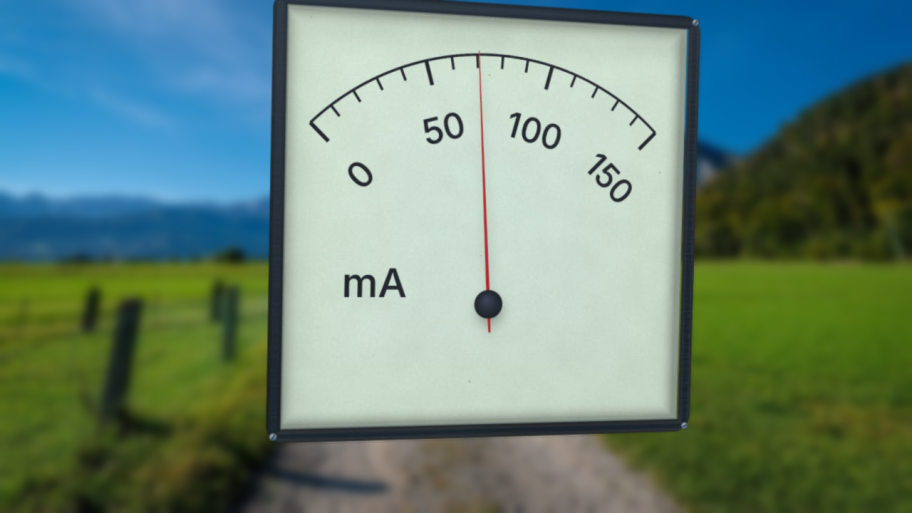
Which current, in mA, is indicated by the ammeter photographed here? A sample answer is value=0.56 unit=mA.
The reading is value=70 unit=mA
